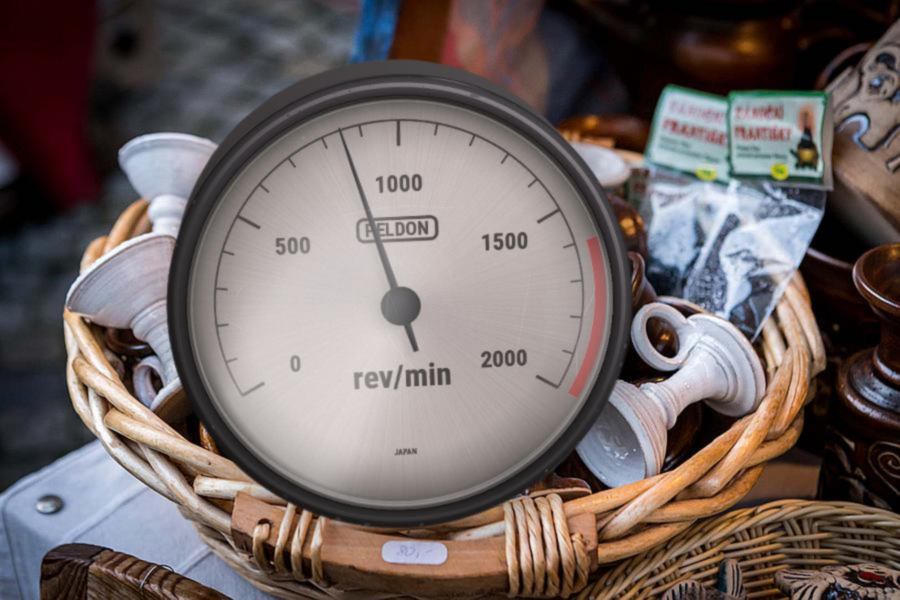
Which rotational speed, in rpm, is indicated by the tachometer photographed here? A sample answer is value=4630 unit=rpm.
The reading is value=850 unit=rpm
